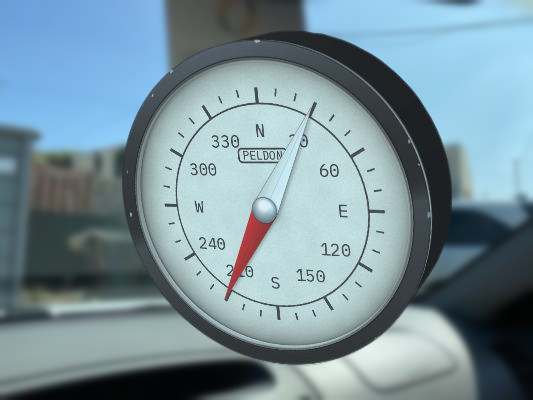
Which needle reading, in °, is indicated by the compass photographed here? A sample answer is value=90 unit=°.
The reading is value=210 unit=°
